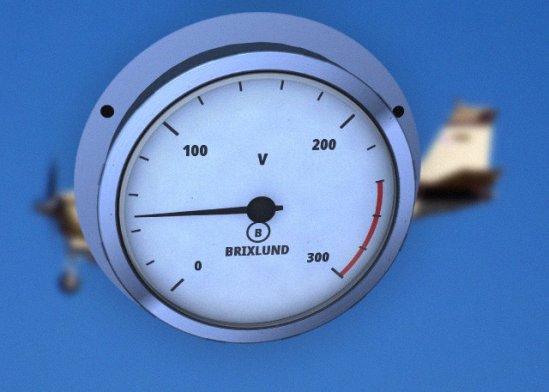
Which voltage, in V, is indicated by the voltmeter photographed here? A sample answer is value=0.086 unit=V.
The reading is value=50 unit=V
